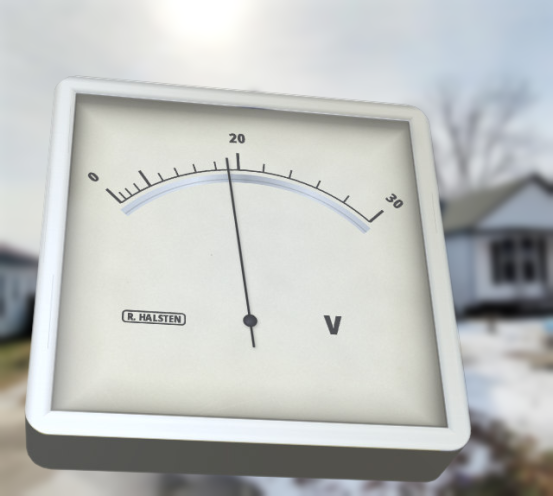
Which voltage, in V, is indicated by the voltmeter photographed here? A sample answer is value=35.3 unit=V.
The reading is value=19 unit=V
